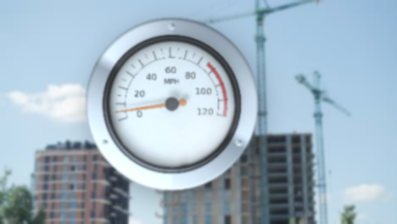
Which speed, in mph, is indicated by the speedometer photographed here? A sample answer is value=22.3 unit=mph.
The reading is value=5 unit=mph
